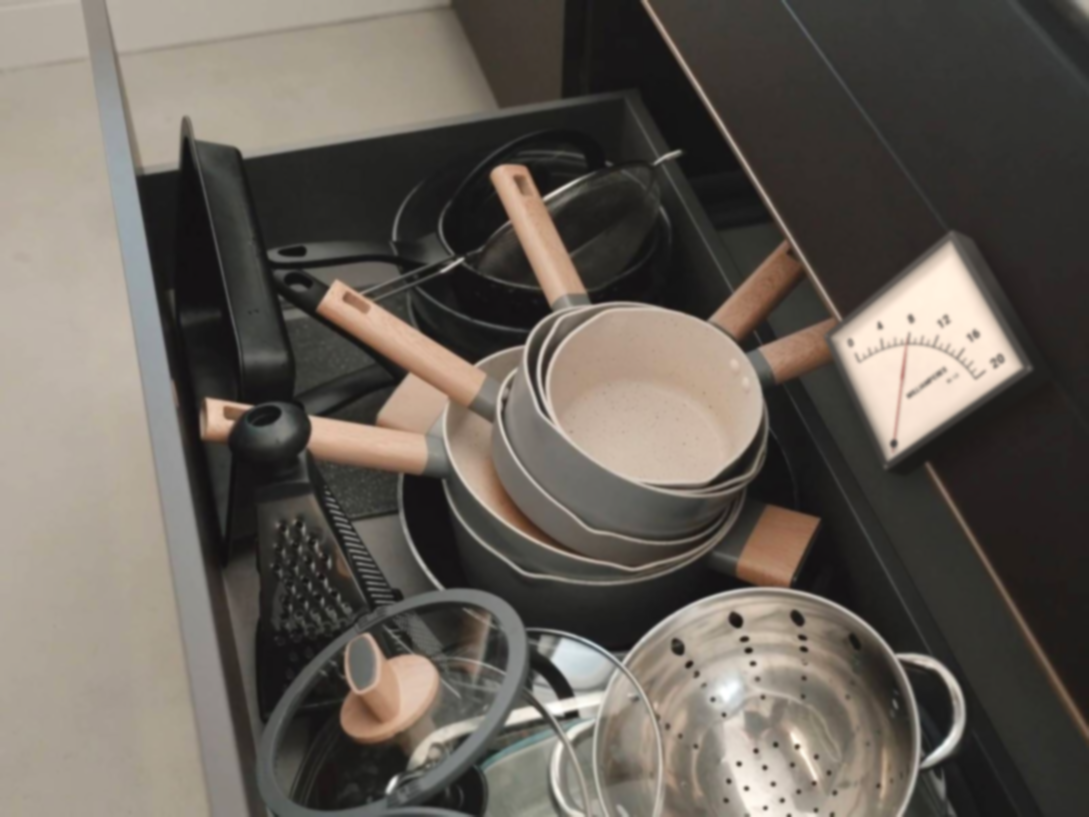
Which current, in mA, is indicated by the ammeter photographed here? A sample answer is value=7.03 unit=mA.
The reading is value=8 unit=mA
